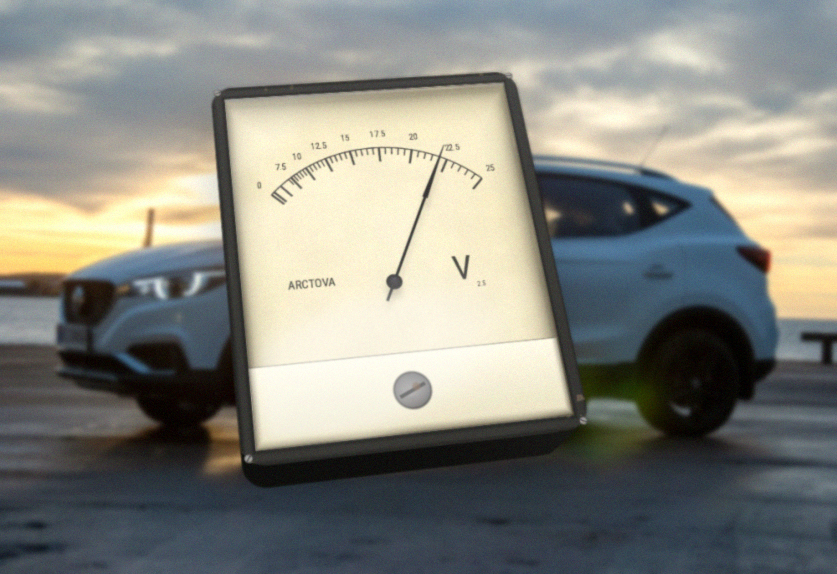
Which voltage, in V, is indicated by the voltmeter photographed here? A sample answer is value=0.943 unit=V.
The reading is value=22 unit=V
